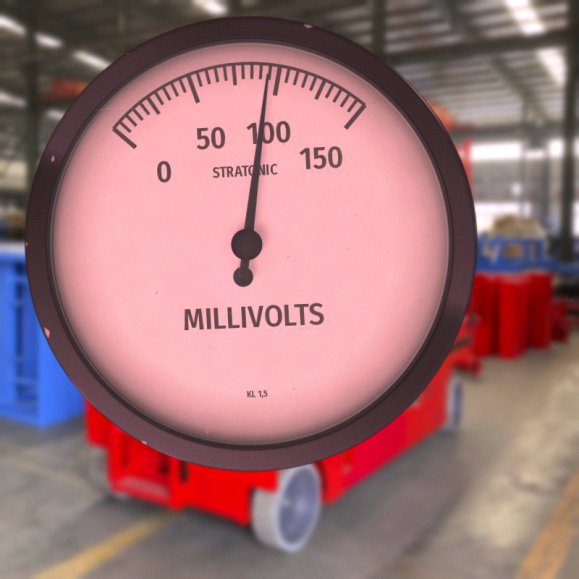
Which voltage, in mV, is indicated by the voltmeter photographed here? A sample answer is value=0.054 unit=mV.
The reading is value=95 unit=mV
